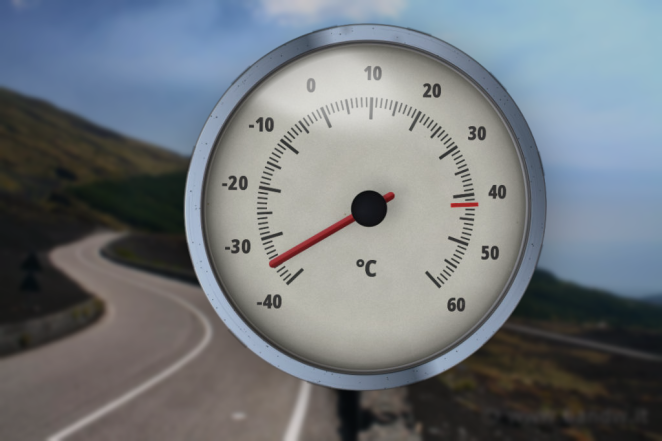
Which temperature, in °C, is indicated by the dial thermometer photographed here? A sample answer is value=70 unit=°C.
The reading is value=-35 unit=°C
